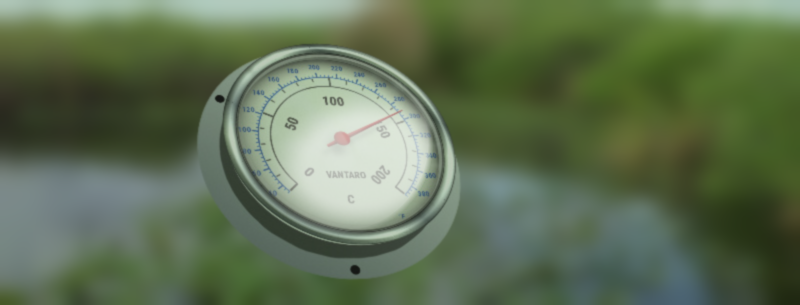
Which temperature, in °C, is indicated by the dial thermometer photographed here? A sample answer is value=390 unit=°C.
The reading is value=145 unit=°C
